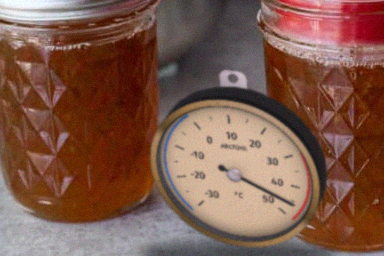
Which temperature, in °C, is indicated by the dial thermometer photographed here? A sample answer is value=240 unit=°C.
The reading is value=45 unit=°C
